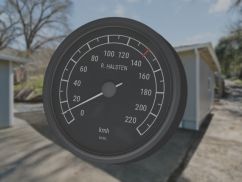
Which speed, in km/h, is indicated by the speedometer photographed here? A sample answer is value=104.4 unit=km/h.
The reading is value=10 unit=km/h
